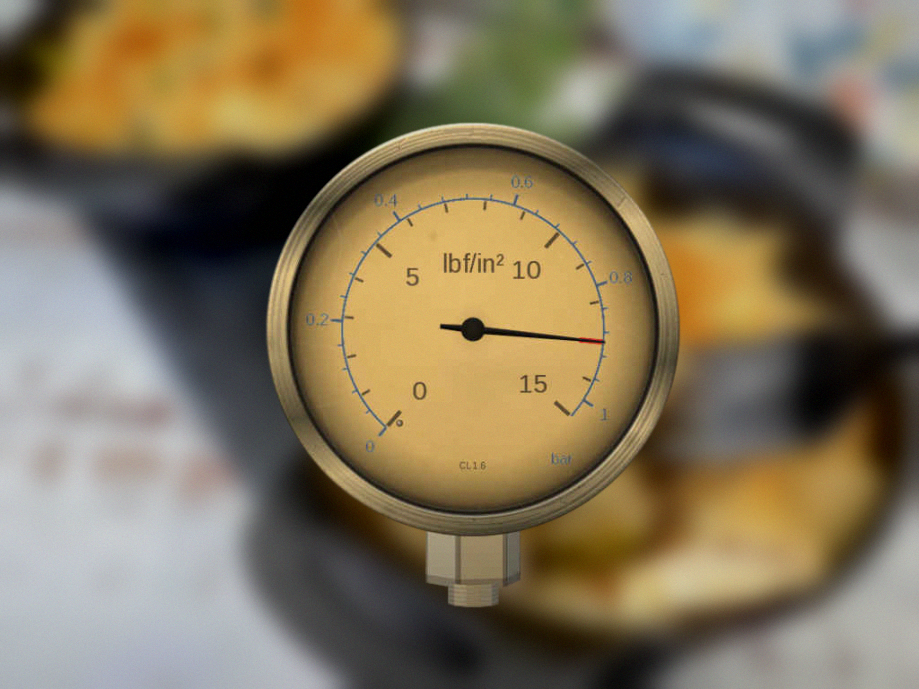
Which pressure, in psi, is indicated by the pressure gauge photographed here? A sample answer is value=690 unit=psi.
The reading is value=13 unit=psi
